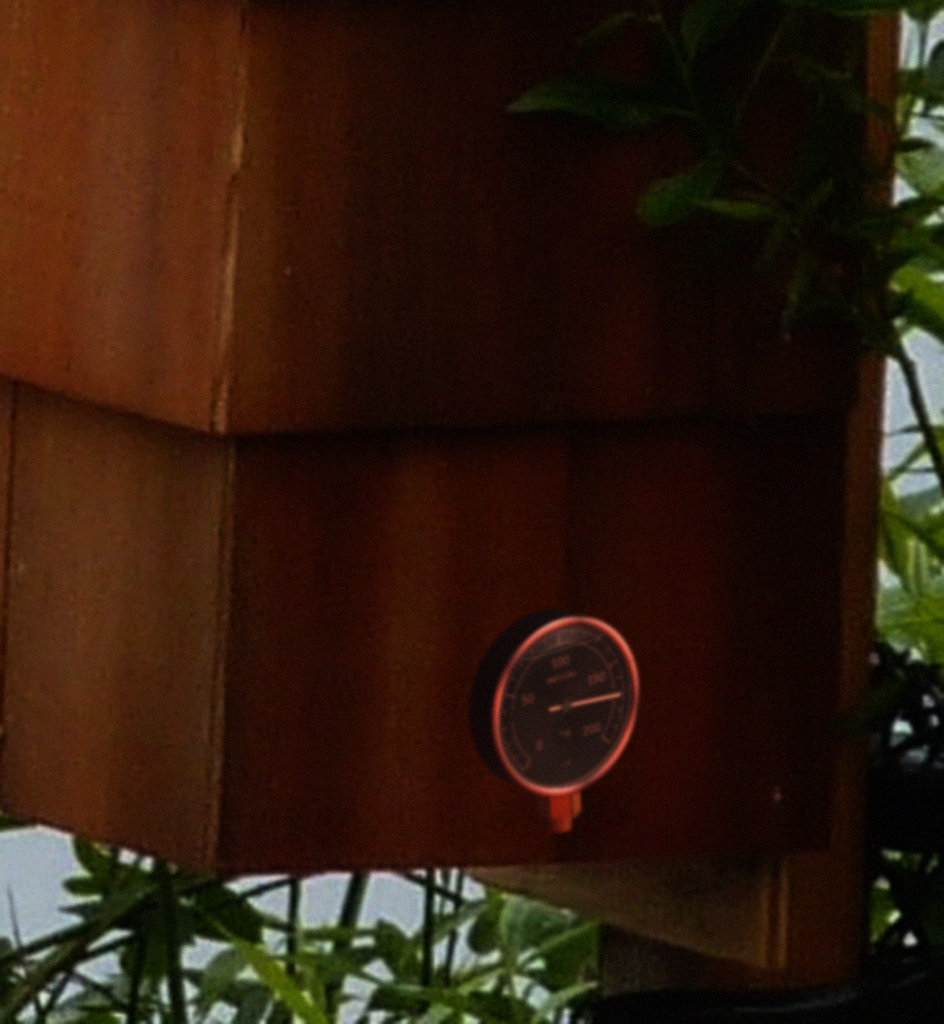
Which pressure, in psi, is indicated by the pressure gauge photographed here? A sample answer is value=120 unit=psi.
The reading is value=170 unit=psi
